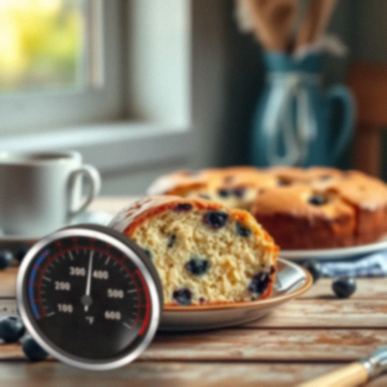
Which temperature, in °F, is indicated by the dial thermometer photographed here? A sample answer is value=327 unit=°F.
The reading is value=360 unit=°F
